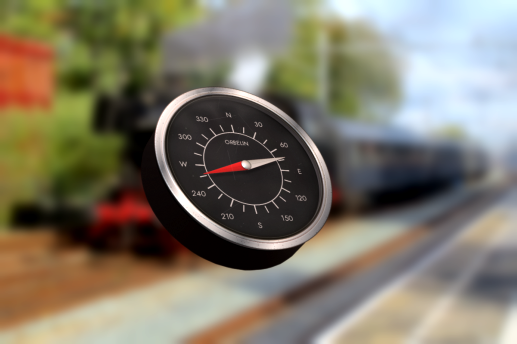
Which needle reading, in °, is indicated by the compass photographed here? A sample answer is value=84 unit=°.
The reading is value=255 unit=°
